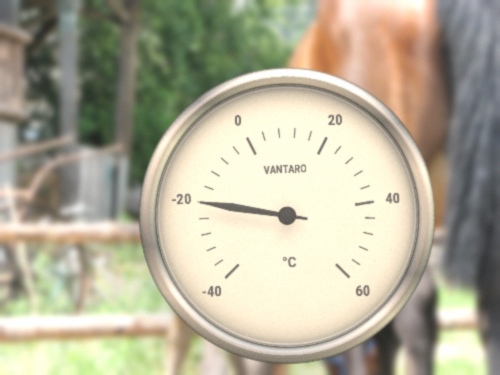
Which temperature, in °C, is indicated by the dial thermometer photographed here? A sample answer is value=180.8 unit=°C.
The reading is value=-20 unit=°C
